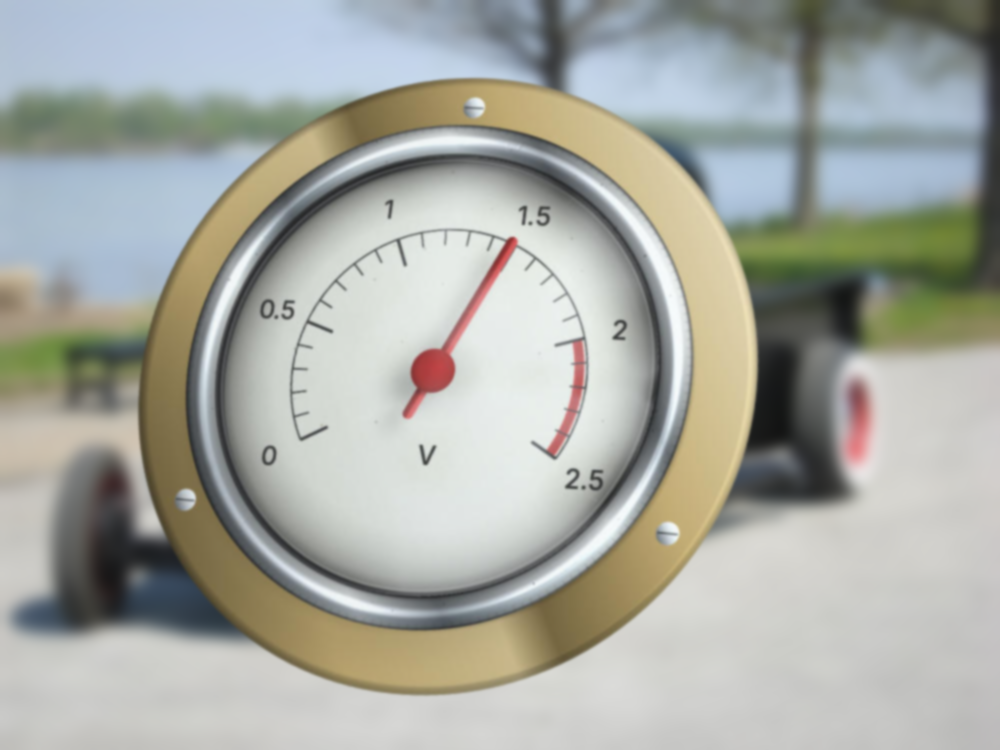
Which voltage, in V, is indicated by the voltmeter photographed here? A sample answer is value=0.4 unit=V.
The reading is value=1.5 unit=V
